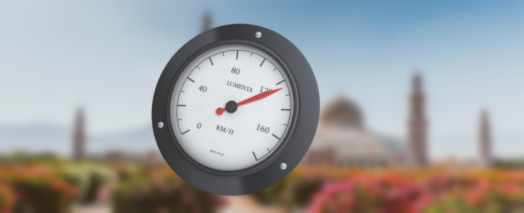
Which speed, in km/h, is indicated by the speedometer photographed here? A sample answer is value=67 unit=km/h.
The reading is value=125 unit=km/h
